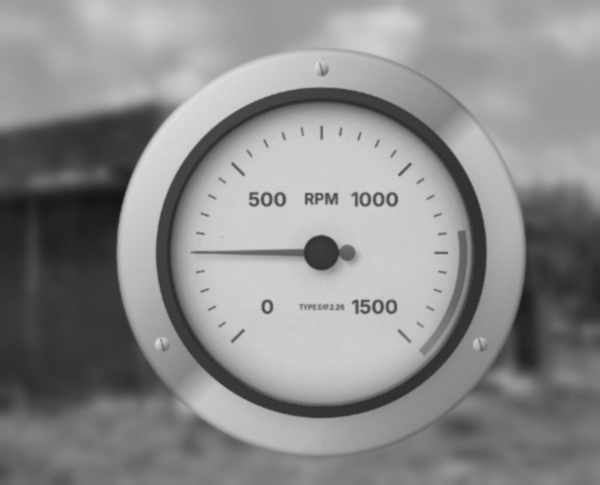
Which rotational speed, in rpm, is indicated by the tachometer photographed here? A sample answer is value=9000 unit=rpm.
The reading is value=250 unit=rpm
